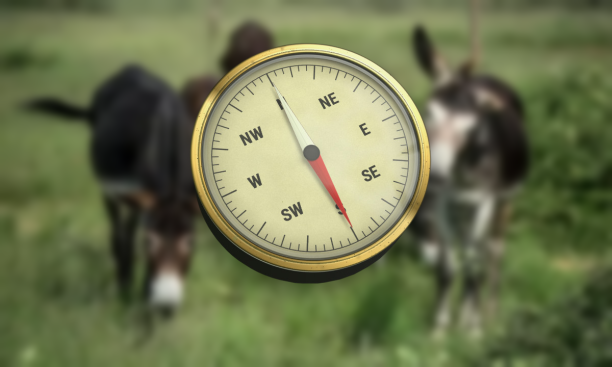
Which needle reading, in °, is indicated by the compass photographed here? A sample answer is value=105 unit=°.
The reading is value=180 unit=°
